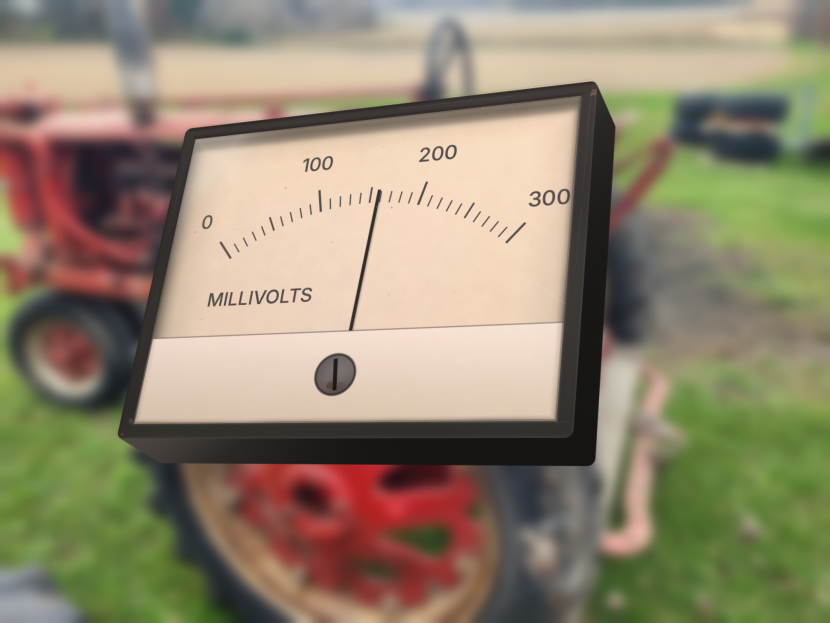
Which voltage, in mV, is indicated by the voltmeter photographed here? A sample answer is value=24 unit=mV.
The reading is value=160 unit=mV
